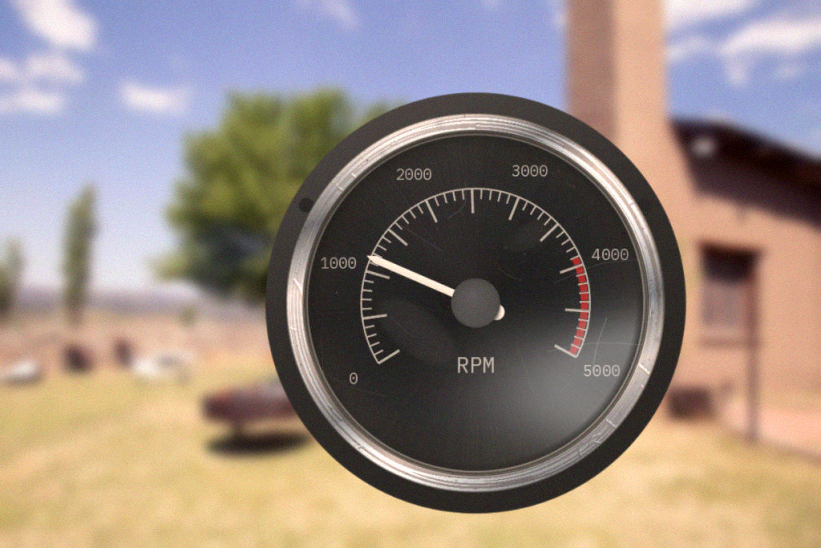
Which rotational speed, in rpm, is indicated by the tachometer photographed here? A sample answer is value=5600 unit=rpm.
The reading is value=1150 unit=rpm
